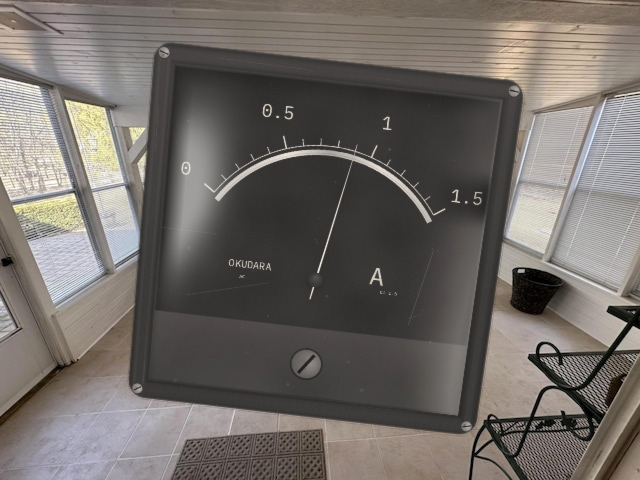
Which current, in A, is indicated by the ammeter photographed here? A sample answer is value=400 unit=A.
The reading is value=0.9 unit=A
